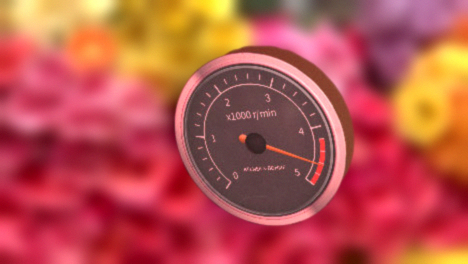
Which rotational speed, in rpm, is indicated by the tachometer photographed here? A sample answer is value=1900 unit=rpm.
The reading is value=4600 unit=rpm
